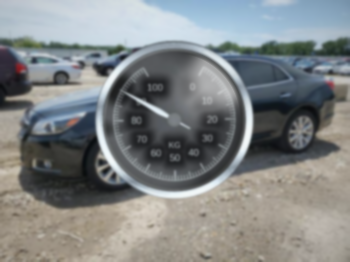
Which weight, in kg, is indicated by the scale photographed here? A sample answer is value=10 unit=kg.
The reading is value=90 unit=kg
